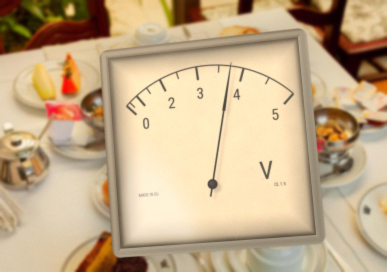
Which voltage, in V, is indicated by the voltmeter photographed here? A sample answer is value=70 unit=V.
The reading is value=3.75 unit=V
